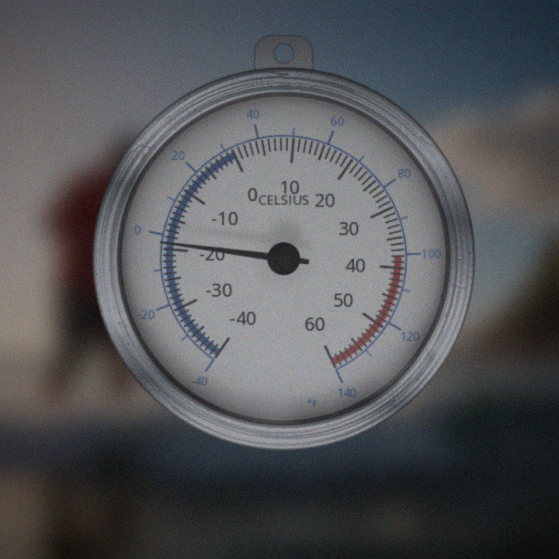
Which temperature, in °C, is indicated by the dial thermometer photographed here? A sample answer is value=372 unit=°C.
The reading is value=-19 unit=°C
